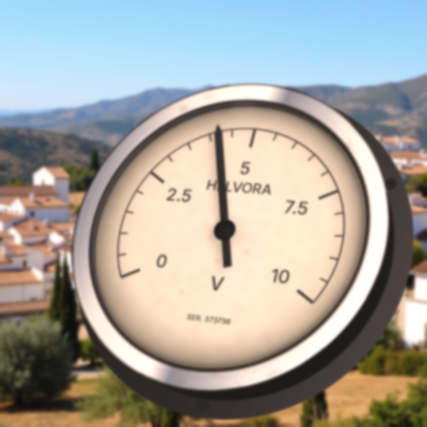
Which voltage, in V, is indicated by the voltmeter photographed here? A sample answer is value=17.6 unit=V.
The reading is value=4.25 unit=V
